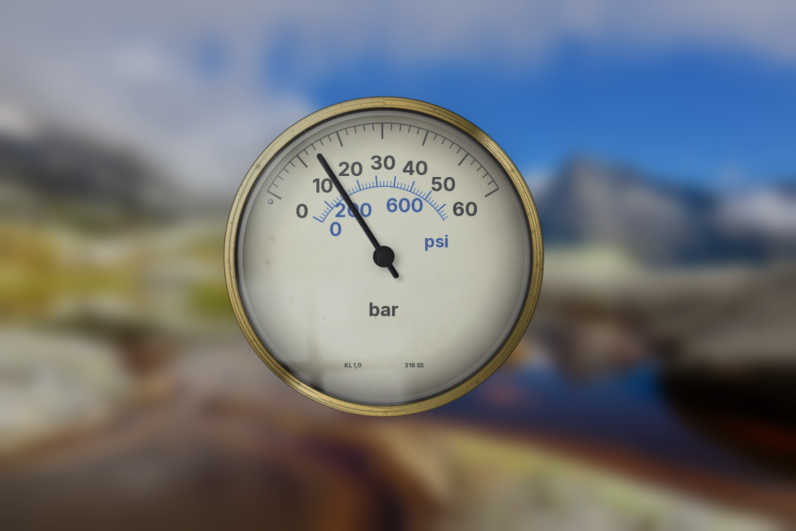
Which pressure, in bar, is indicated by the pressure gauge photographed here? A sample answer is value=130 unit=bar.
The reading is value=14 unit=bar
